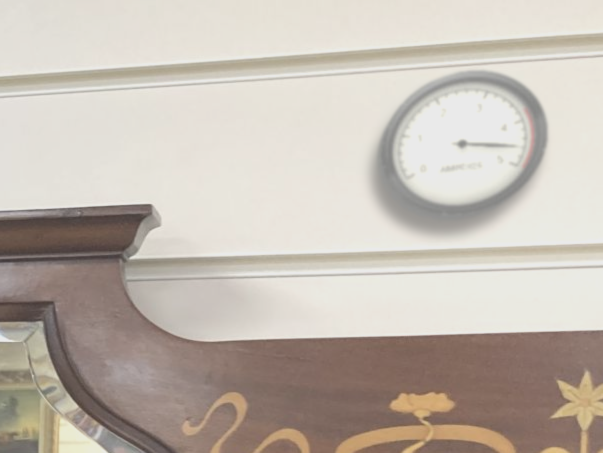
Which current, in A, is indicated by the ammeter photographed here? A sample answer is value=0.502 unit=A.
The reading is value=4.6 unit=A
